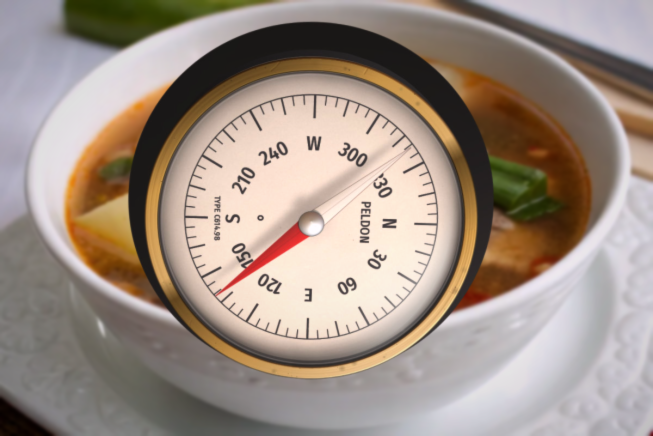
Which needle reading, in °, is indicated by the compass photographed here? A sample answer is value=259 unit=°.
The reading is value=140 unit=°
